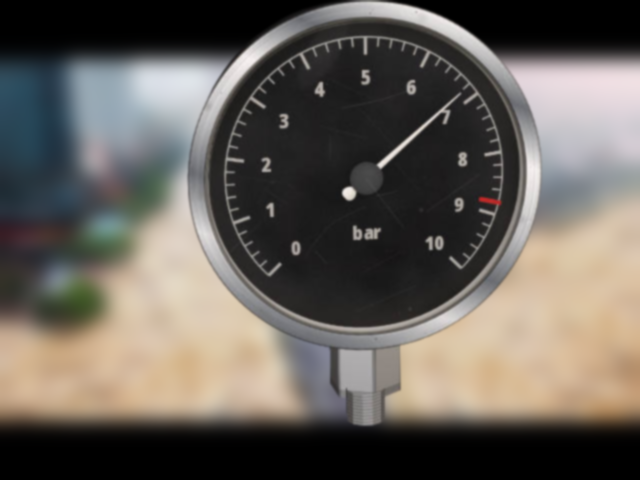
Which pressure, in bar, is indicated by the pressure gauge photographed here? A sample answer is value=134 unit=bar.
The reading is value=6.8 unit=bar
